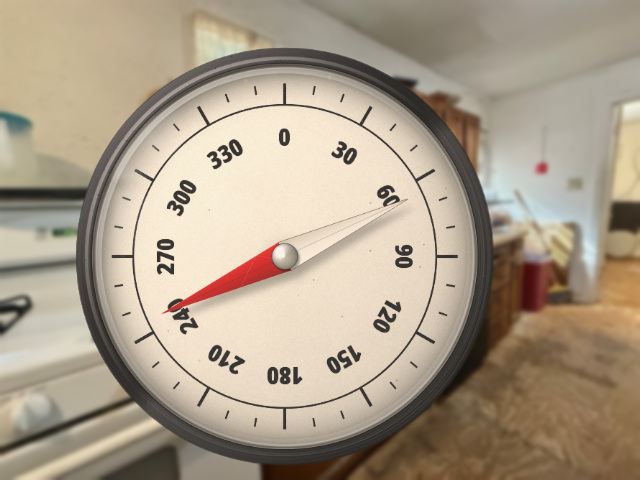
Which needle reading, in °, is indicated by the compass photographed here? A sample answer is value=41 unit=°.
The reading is value=245 unit=°
